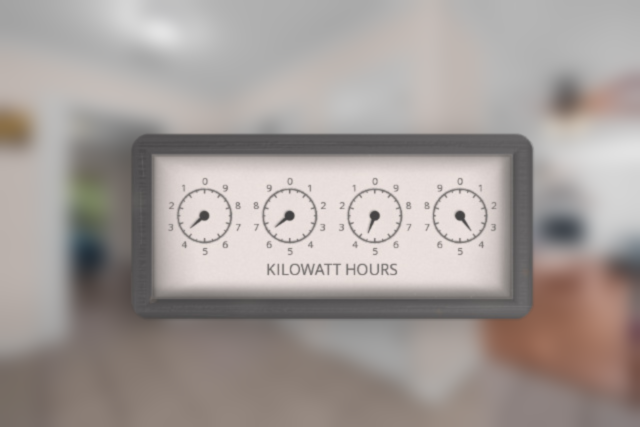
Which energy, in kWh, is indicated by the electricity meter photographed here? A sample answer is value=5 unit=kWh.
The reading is value=3644 unit=kWh
